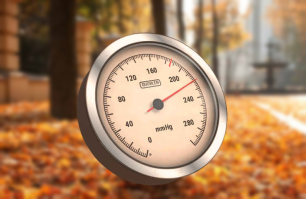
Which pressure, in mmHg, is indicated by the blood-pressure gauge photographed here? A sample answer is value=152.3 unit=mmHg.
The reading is value=220 unit=mmHg
